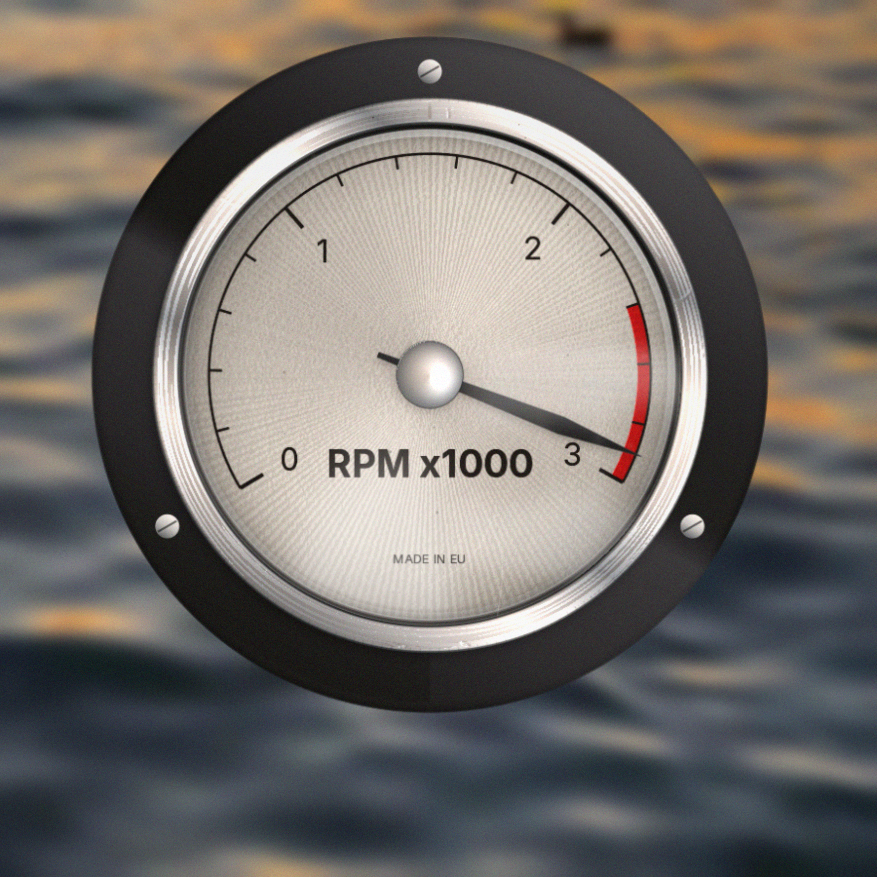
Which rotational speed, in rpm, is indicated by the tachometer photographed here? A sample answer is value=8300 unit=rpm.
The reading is value=2900 unit=rpm
